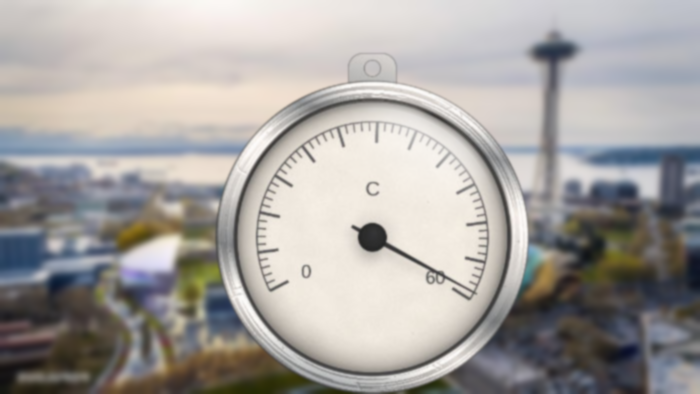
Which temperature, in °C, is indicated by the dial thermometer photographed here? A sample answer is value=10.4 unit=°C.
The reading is value=59 unit=°C
